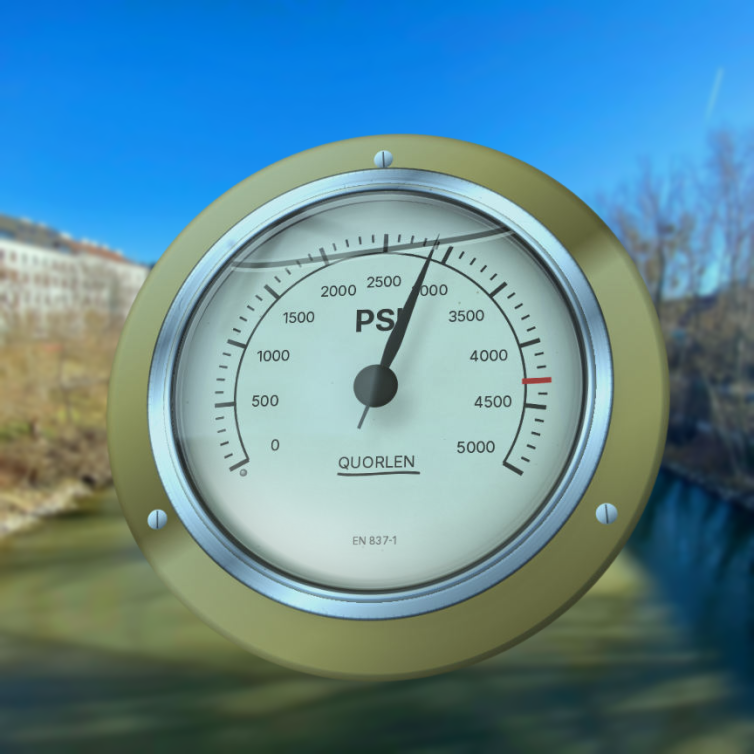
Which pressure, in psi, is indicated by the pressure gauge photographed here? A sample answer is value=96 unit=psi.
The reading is value=2900 unit=psi
